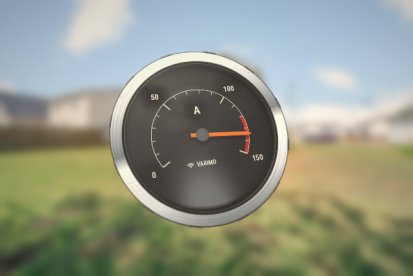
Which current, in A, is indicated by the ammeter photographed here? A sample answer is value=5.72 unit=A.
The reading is value=135 unit=A
